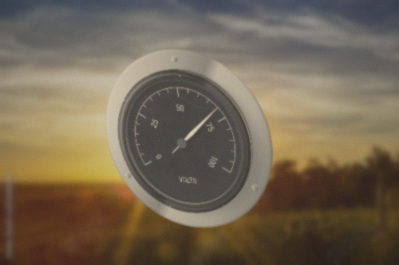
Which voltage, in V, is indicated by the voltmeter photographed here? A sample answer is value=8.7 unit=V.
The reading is value=70 unit=V
